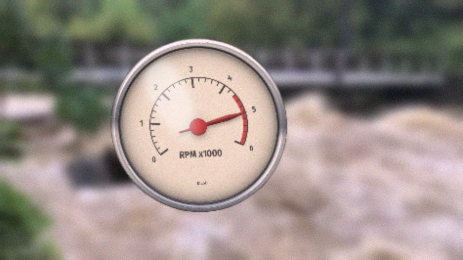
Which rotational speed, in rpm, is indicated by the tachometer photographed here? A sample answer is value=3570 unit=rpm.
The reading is value=5000 unit=rpm
